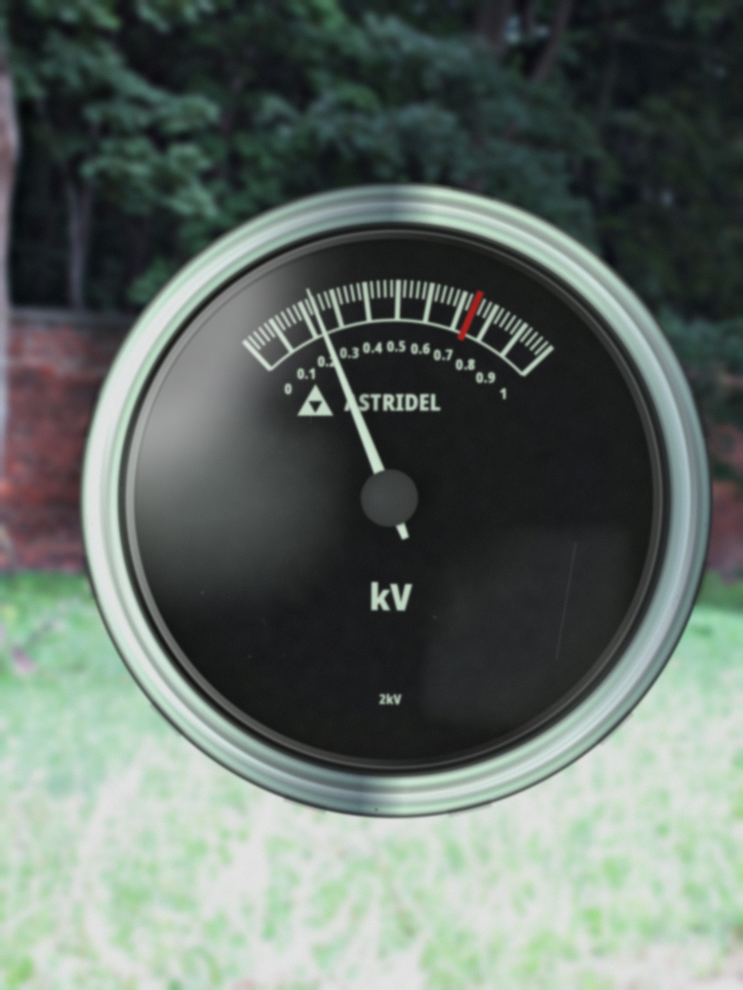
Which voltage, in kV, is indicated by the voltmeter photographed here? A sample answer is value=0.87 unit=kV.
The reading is value=0.24 unit=kV
